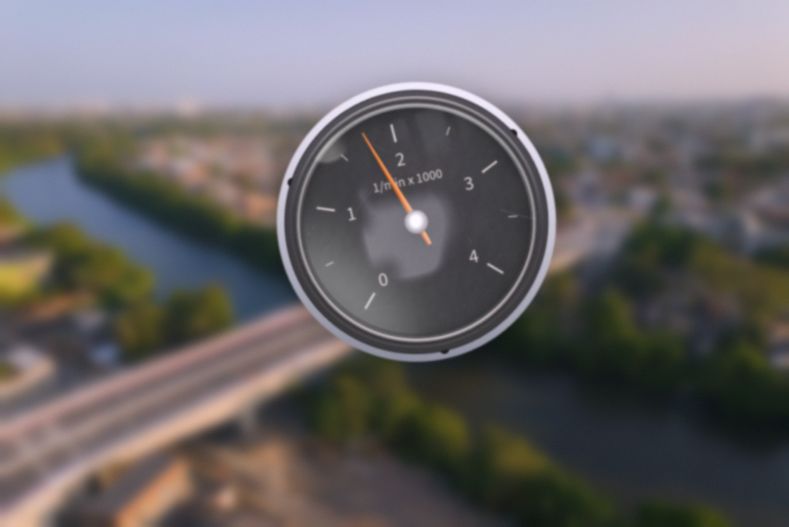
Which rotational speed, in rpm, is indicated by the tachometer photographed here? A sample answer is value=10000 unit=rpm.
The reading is value=1750 unit=rpm
